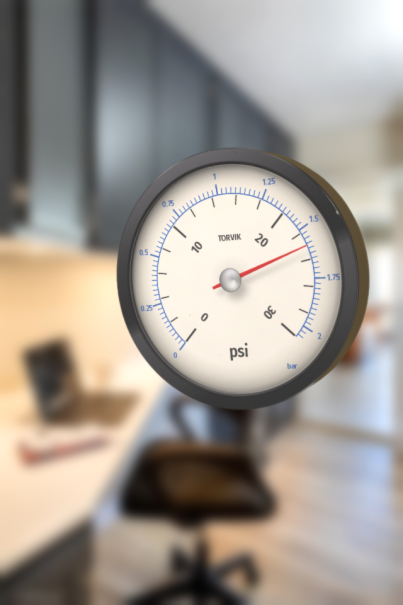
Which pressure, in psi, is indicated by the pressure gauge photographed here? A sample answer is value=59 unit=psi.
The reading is value=23 unit=psi
